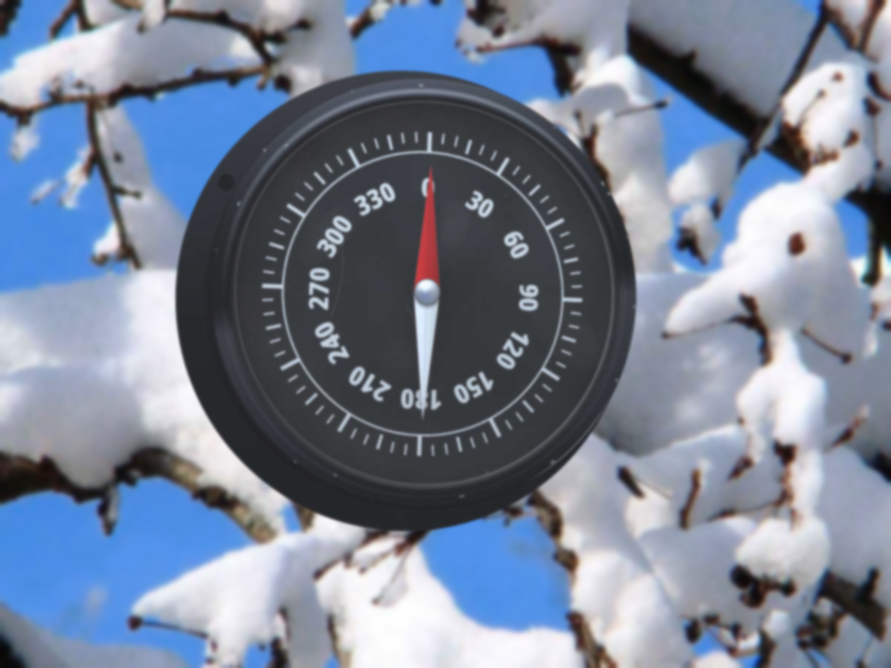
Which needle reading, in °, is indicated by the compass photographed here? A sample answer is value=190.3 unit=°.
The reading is value=0 unit=°
